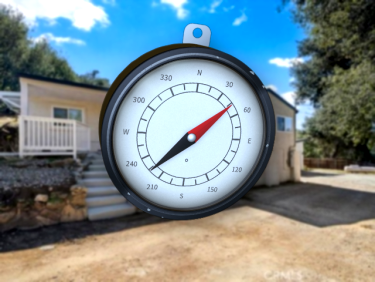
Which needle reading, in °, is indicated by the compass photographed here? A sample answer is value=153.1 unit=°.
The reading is value=45 unit=°
